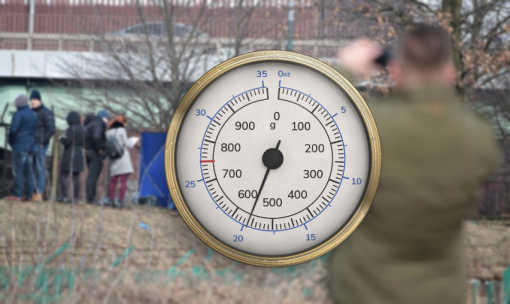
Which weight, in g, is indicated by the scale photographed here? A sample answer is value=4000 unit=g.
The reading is value=560 unit=g
